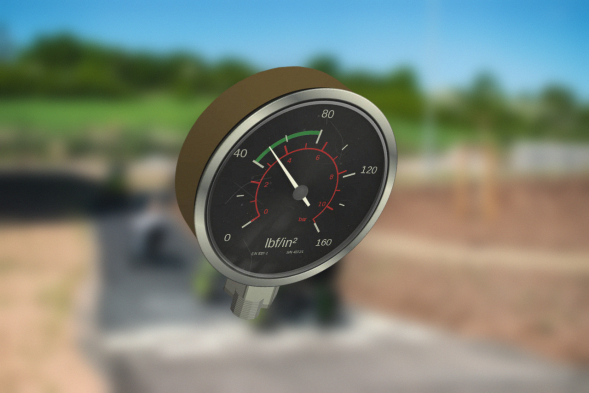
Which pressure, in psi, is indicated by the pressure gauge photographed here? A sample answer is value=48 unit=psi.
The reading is value=50 unit=psi
